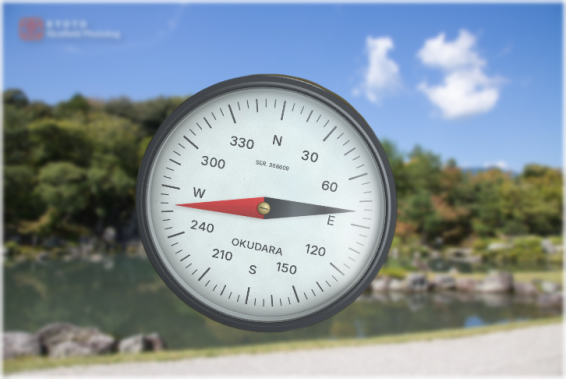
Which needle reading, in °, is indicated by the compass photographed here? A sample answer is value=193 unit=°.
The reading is value=260 unit=°
